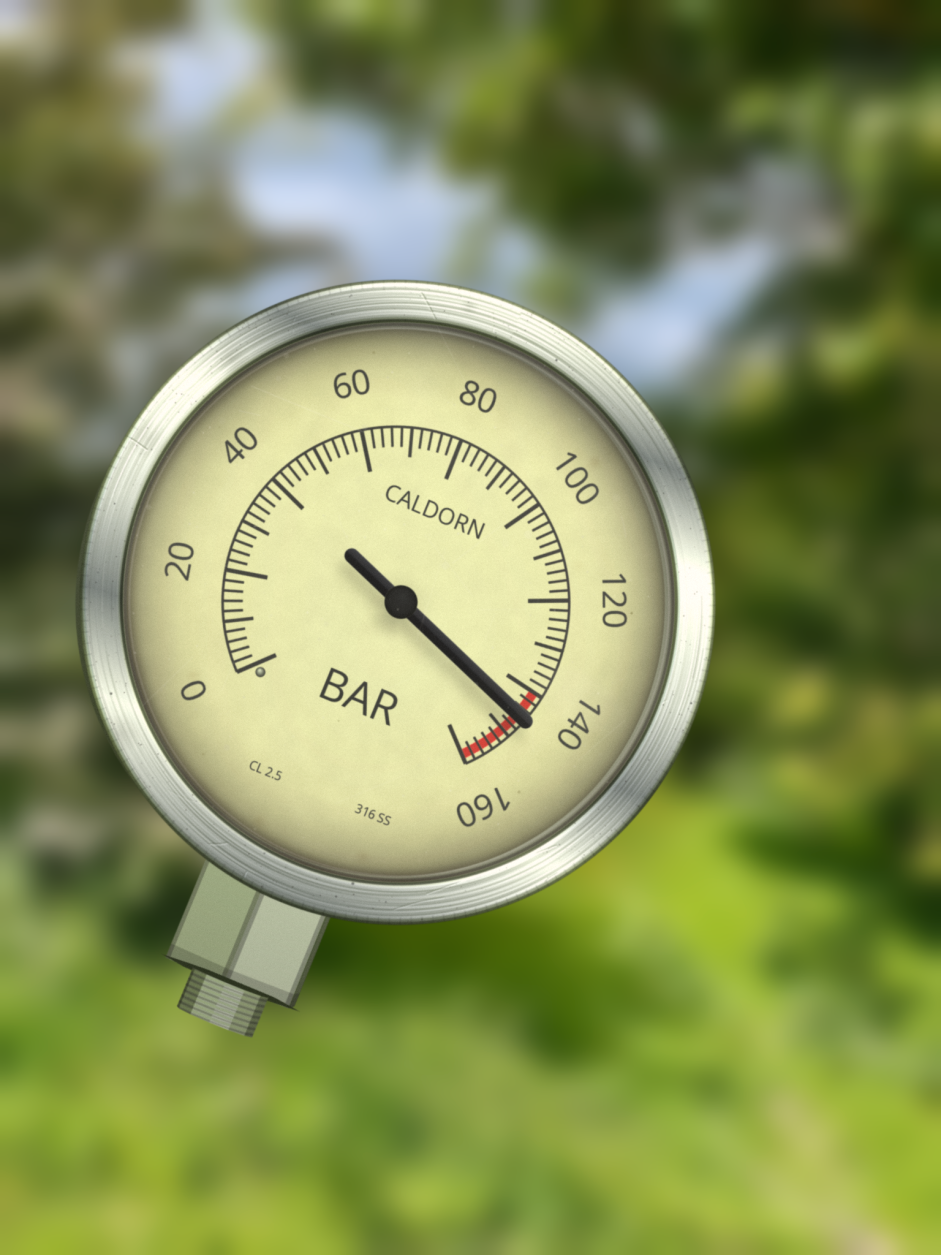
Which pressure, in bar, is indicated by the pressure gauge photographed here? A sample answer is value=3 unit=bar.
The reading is value=146 unit=bar
